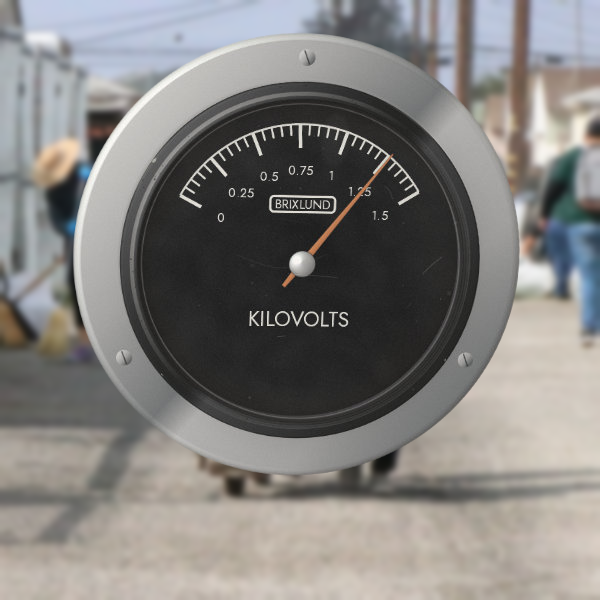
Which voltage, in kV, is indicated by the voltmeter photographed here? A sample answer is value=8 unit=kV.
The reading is value=1.25 unit=kV
